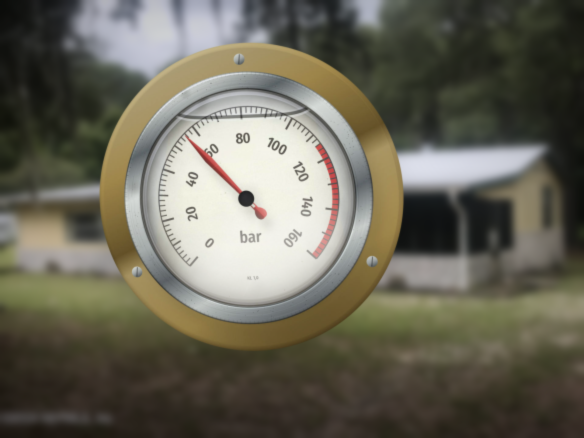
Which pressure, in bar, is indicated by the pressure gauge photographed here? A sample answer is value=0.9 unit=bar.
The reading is value=56 unit=bar
